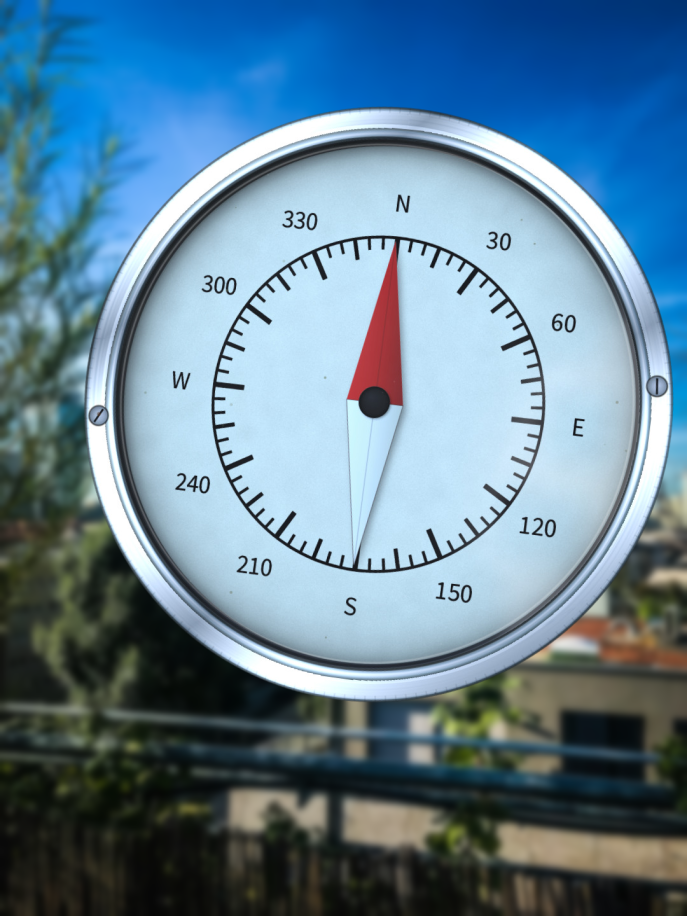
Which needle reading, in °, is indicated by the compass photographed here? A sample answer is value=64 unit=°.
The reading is value=0 unit=°
